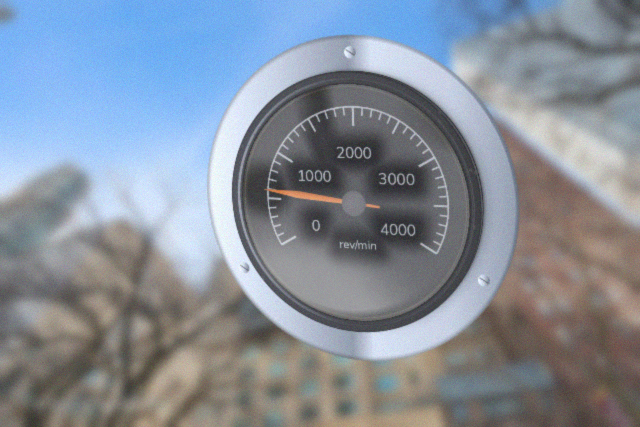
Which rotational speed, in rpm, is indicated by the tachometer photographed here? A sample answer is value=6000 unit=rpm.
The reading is value=600 unit=rpm
